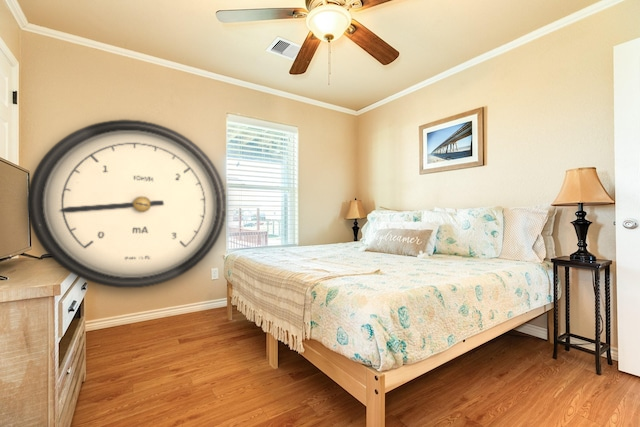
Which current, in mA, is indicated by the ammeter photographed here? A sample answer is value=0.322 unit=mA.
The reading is value=0.4 unit=mA
